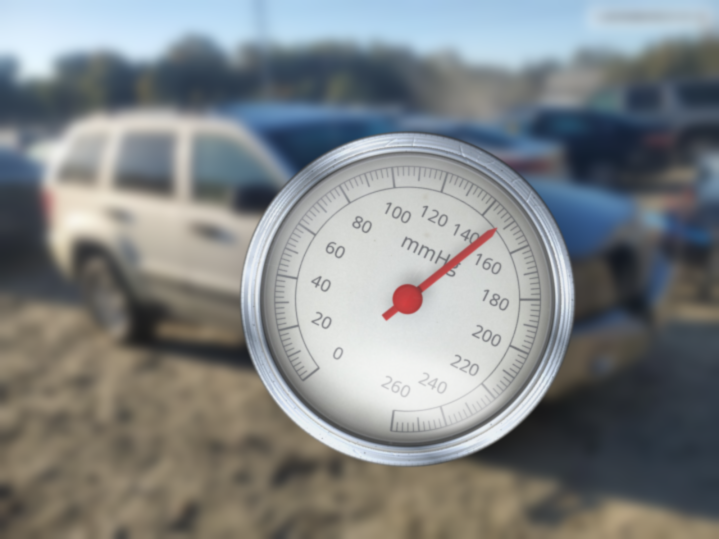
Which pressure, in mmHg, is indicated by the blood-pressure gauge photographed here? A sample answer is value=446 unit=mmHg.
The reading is value=148 unit=mmHg
